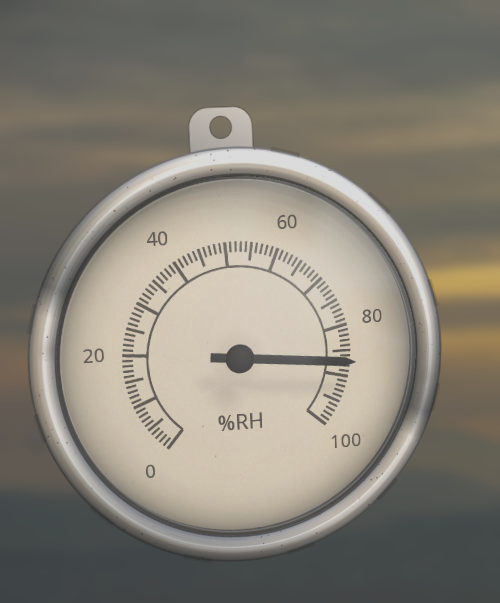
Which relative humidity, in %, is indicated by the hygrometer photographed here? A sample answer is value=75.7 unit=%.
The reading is value=87 unit=%
